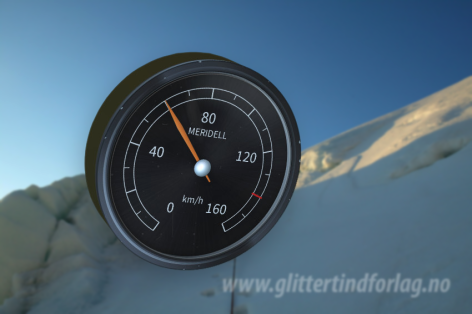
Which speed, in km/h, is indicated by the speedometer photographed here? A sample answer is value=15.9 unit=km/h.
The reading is value=60 unit=km/h
